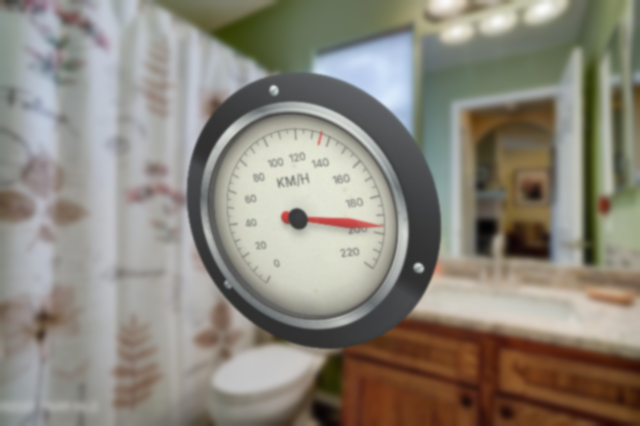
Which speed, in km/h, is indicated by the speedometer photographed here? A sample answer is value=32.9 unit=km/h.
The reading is value=195 unit=km/h
